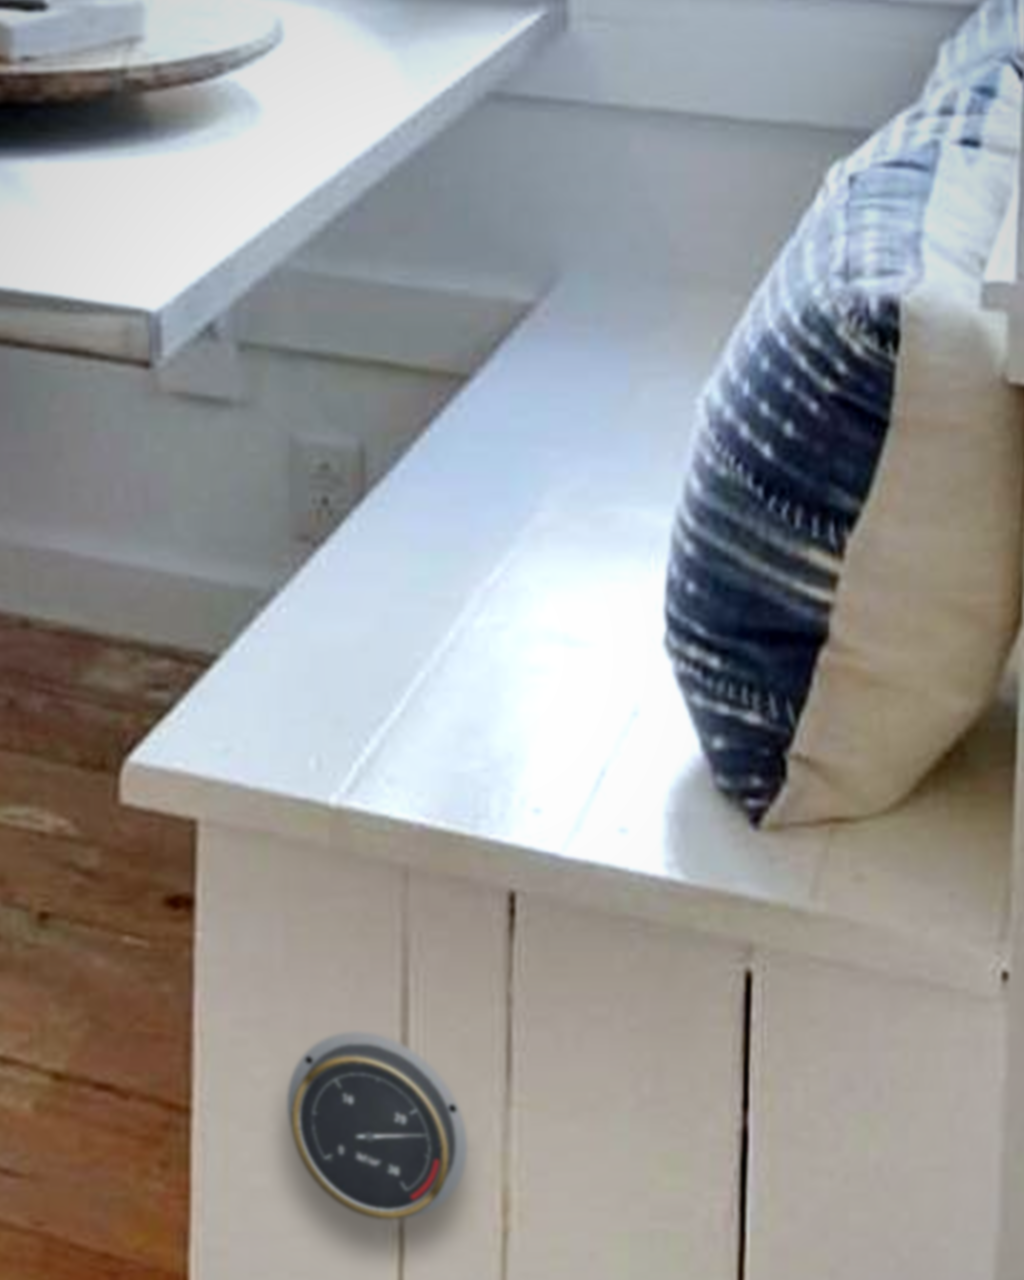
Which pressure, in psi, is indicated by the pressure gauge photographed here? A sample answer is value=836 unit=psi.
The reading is value=22.5 unit=psi
